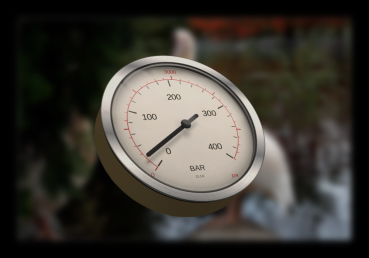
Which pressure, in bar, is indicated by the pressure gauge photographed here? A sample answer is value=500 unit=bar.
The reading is value=20 unit=bar
